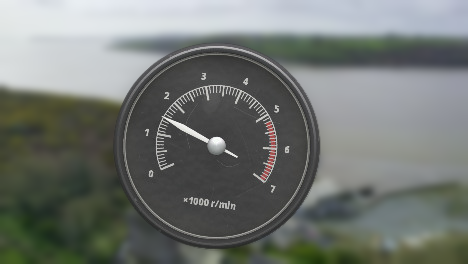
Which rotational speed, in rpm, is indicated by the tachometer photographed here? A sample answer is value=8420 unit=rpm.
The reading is value=1500 unit=rpm
